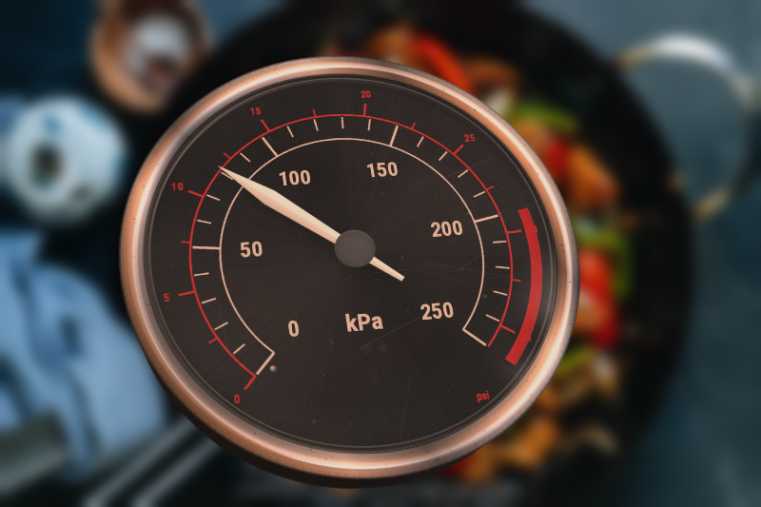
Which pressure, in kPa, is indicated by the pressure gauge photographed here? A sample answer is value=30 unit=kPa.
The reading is value=80 unit=kPa
